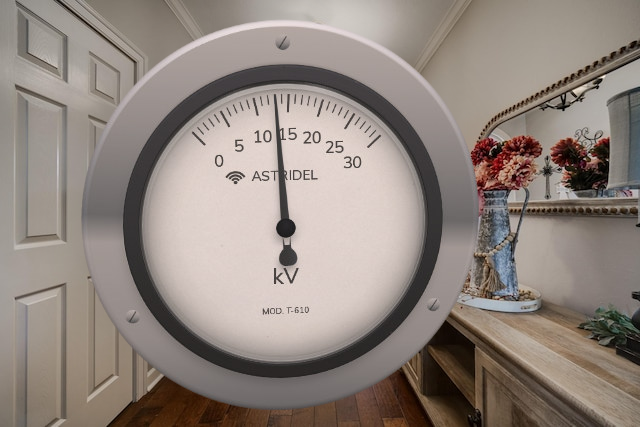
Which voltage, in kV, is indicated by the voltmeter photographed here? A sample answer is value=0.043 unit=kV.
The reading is value=13 unit=kV
